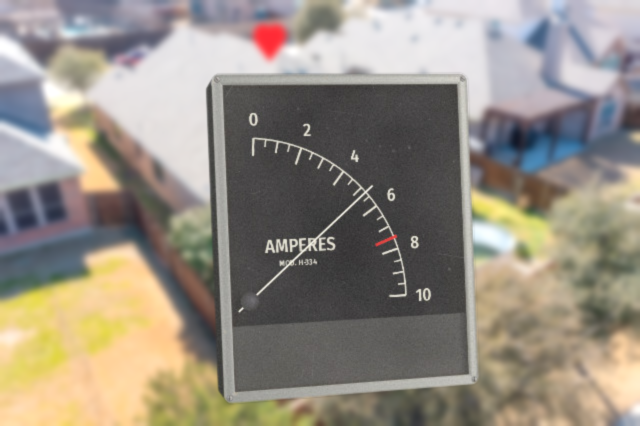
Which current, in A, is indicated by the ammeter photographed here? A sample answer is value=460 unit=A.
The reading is value=5.25 unit=A
